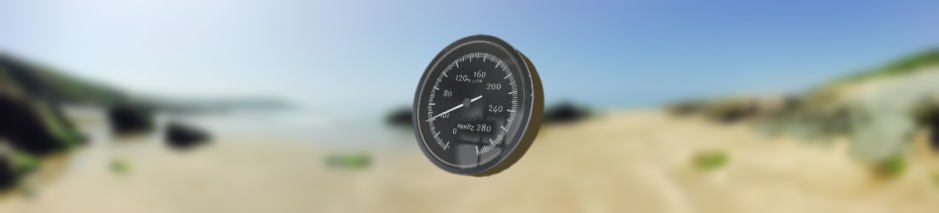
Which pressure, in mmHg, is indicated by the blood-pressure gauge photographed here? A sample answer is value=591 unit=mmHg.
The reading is value=40 unit=mmHg
